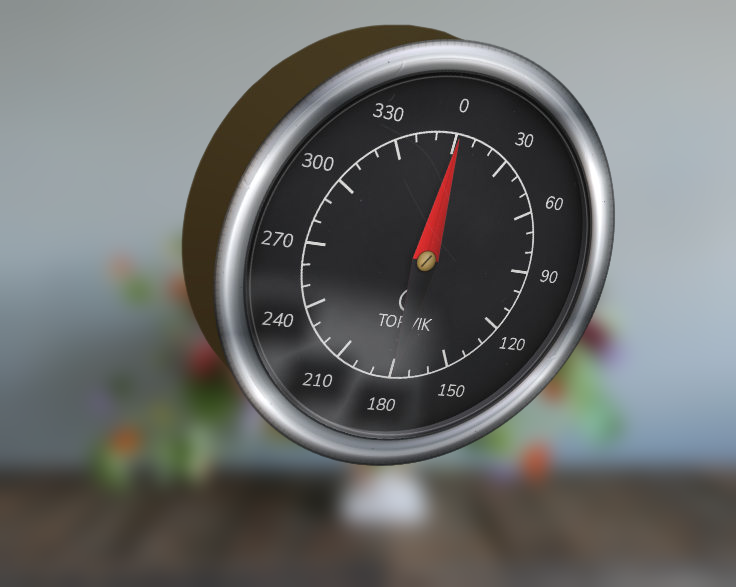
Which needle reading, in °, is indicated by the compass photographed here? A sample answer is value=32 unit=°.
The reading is value=0 unit=°
